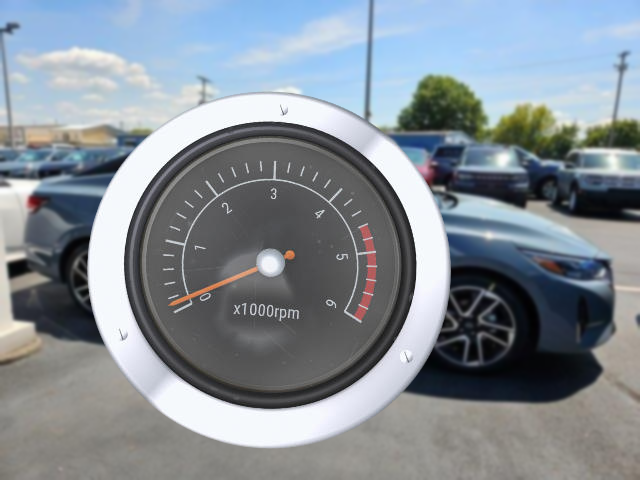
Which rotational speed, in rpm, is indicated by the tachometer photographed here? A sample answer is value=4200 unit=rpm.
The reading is value=100 unit=rpm
